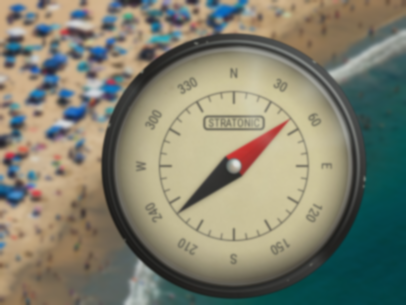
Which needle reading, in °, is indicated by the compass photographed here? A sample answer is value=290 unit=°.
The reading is value=50 unit=°
